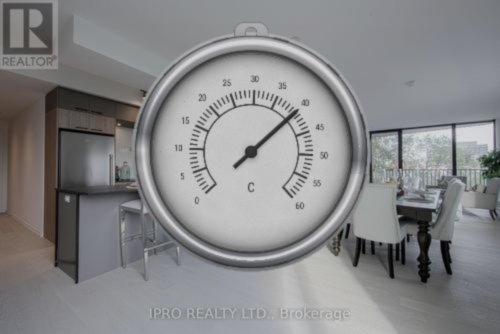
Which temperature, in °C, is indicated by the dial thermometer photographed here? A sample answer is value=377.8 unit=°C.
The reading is value=40 unit=°C
